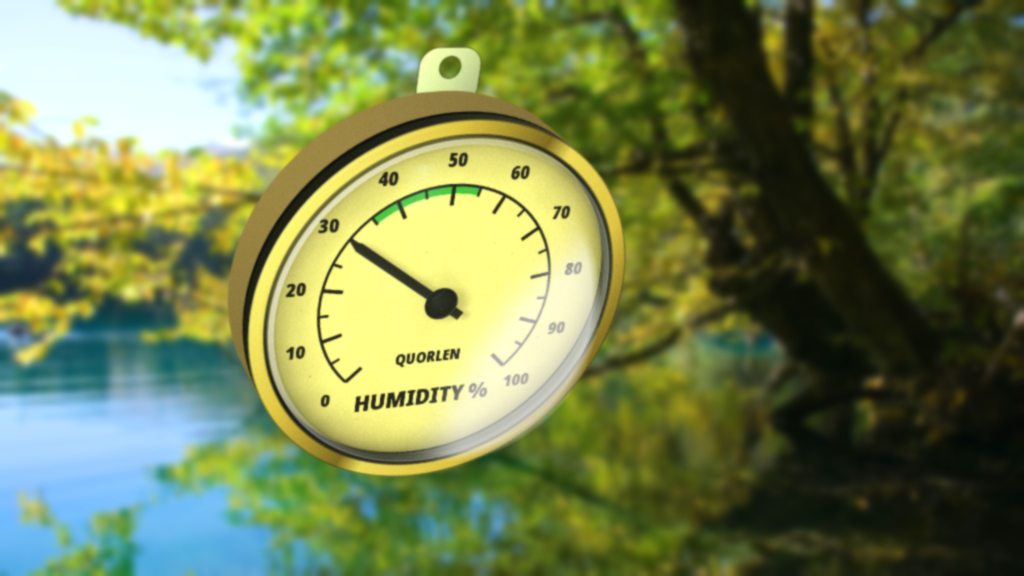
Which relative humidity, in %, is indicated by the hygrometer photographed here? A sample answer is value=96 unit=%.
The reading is value=30 unit=%
